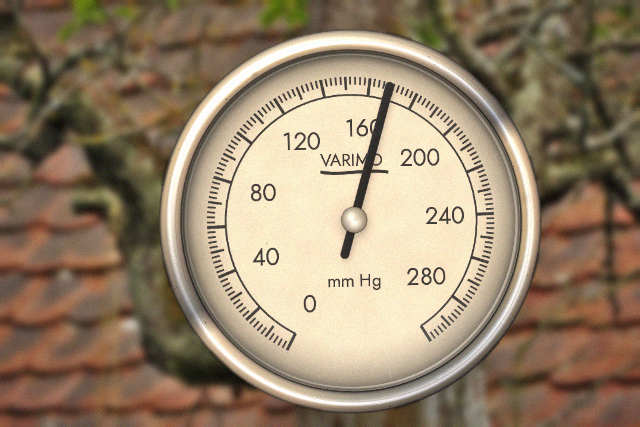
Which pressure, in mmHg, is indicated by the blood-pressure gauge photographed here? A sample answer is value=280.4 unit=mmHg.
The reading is value=168 unit=mmHg
